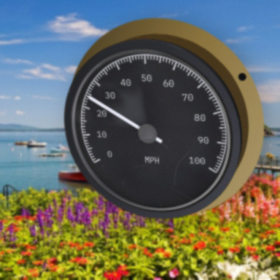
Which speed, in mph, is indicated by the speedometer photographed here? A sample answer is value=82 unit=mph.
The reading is value=25 unit=mph
